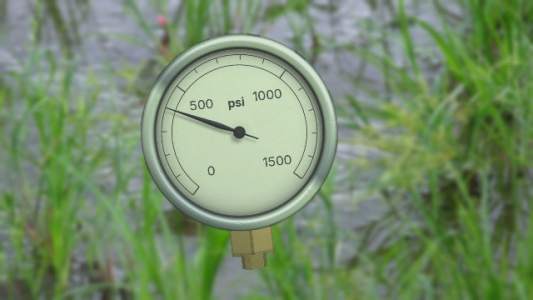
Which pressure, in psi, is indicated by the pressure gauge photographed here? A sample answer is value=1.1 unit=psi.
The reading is value=400 unit=psi
